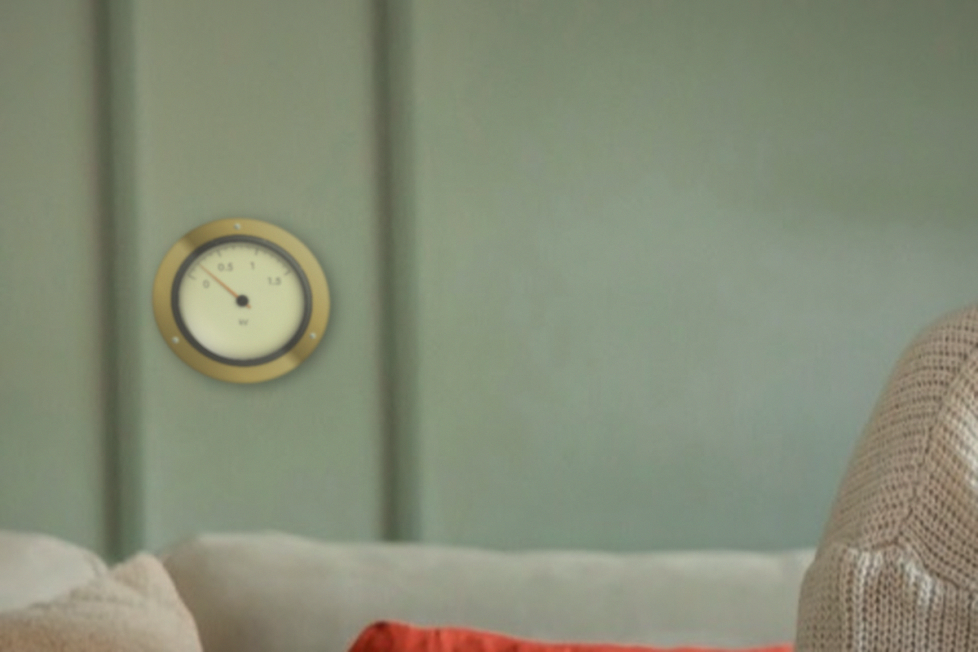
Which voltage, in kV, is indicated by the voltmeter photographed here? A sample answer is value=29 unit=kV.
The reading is value=0.2 unit=kV
